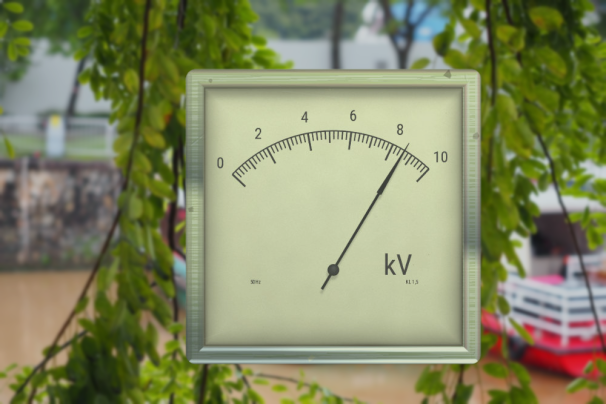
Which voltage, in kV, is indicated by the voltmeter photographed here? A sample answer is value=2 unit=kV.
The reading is value=8.6 unit=kV
